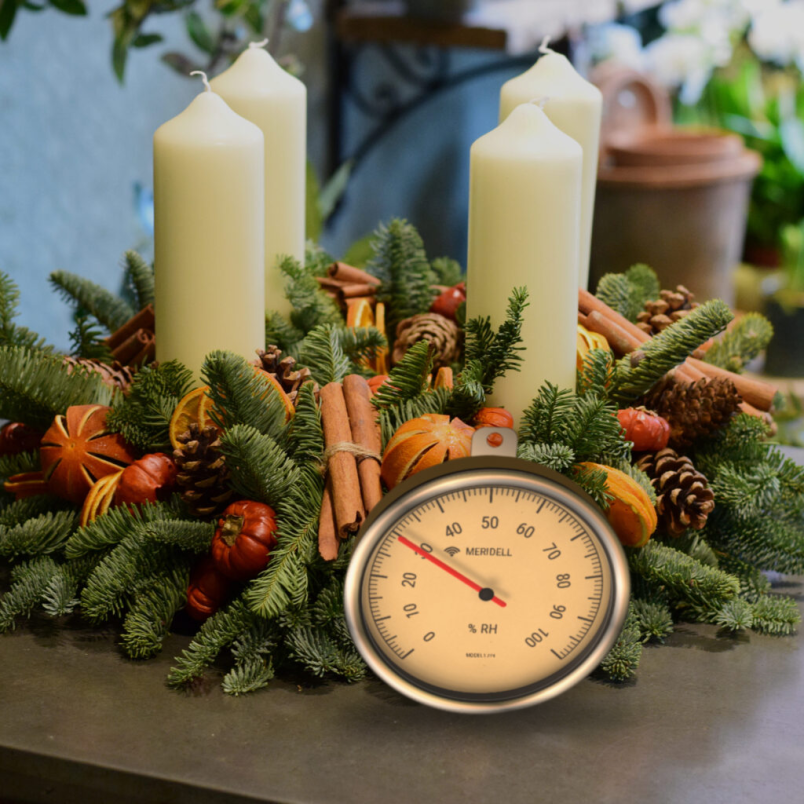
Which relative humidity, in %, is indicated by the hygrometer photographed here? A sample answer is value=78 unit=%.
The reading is value=30 unit=%
